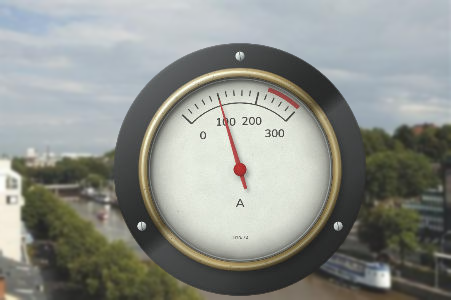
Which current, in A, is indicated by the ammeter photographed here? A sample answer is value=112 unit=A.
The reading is value=100 unit=A
